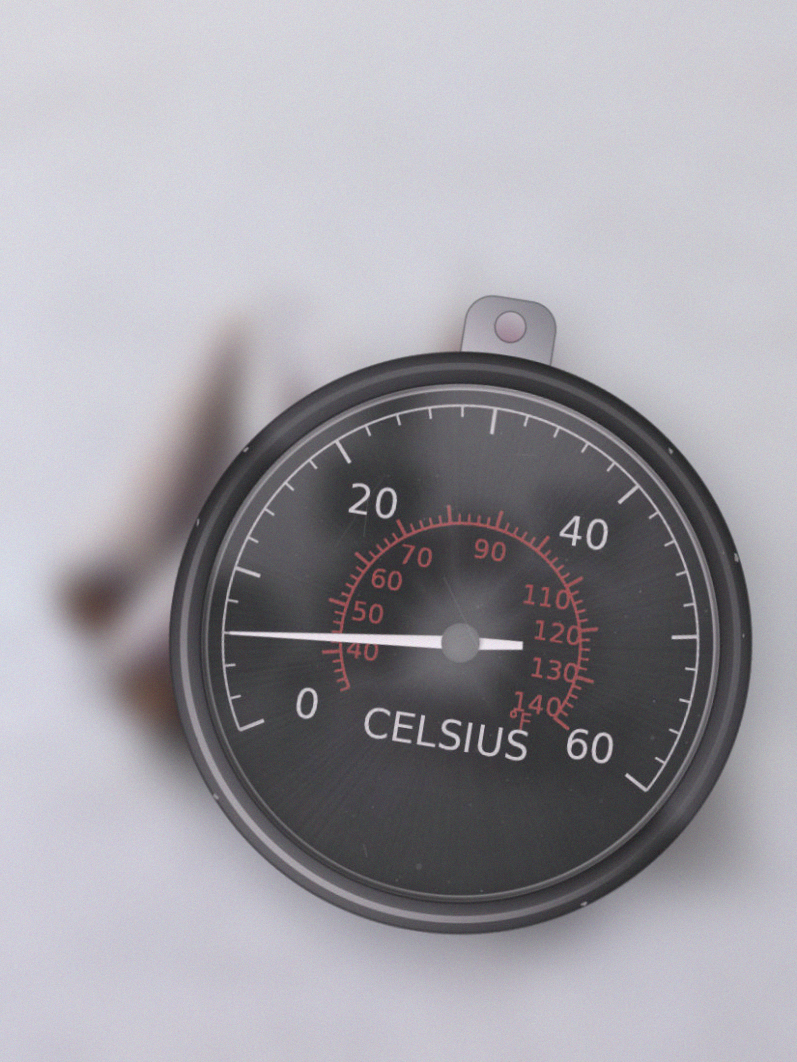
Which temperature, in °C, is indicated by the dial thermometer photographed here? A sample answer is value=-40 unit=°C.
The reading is value=6 unit=°C
